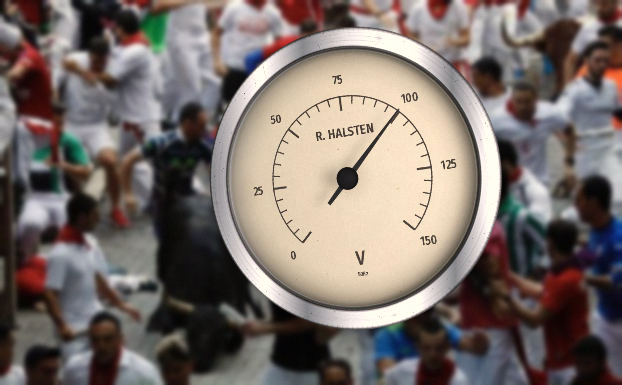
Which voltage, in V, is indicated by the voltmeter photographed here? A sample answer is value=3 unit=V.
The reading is value=100 unit=V
